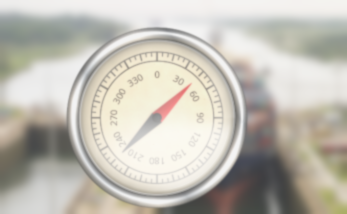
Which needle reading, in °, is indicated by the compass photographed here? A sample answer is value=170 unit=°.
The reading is value=45 unit=°
